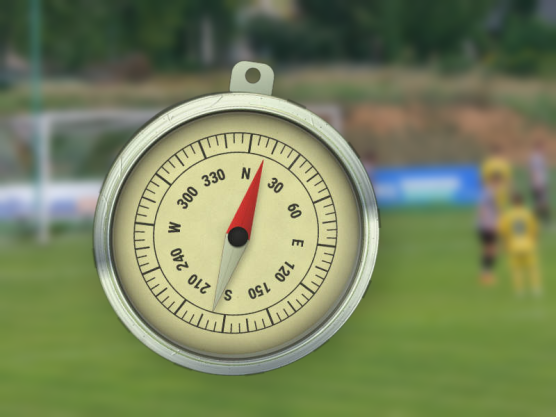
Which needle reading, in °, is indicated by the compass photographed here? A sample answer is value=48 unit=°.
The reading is value=10 unit=°
